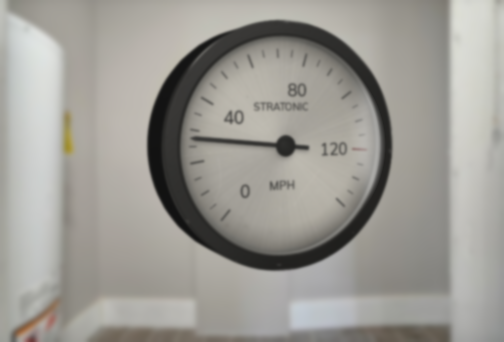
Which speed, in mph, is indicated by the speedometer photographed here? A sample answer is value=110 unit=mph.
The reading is value=27.5 unit=mph
